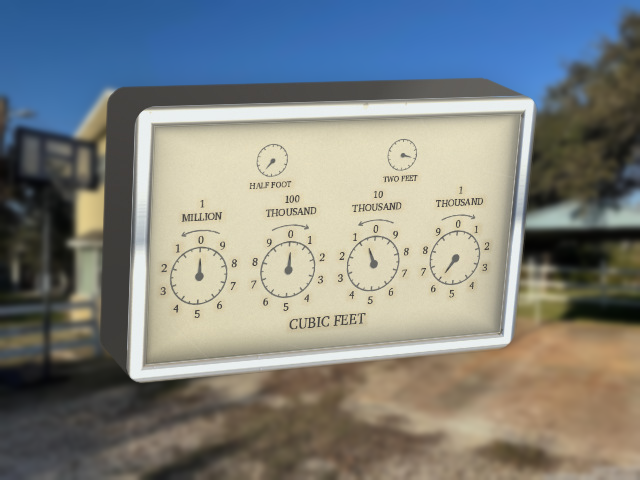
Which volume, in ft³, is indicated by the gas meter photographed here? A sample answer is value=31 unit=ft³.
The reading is value=600 unit=ft³
